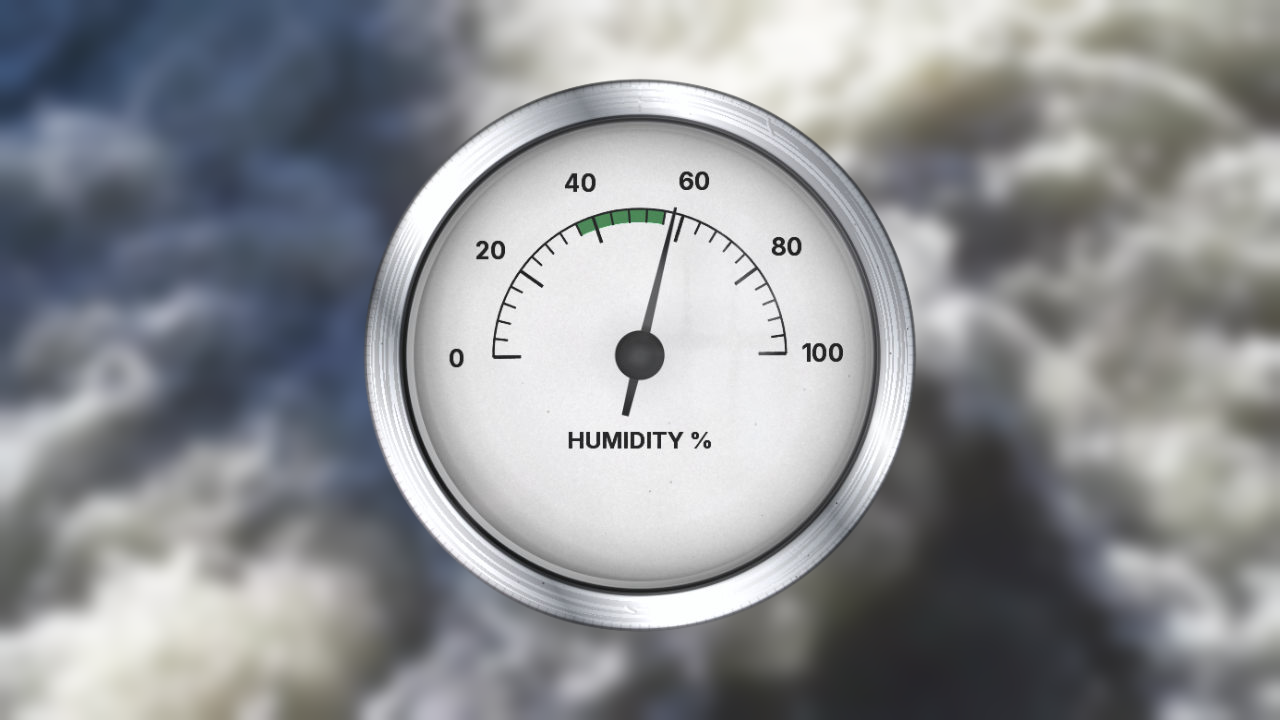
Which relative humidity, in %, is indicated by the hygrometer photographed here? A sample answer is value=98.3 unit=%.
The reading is value=58 unit=%
